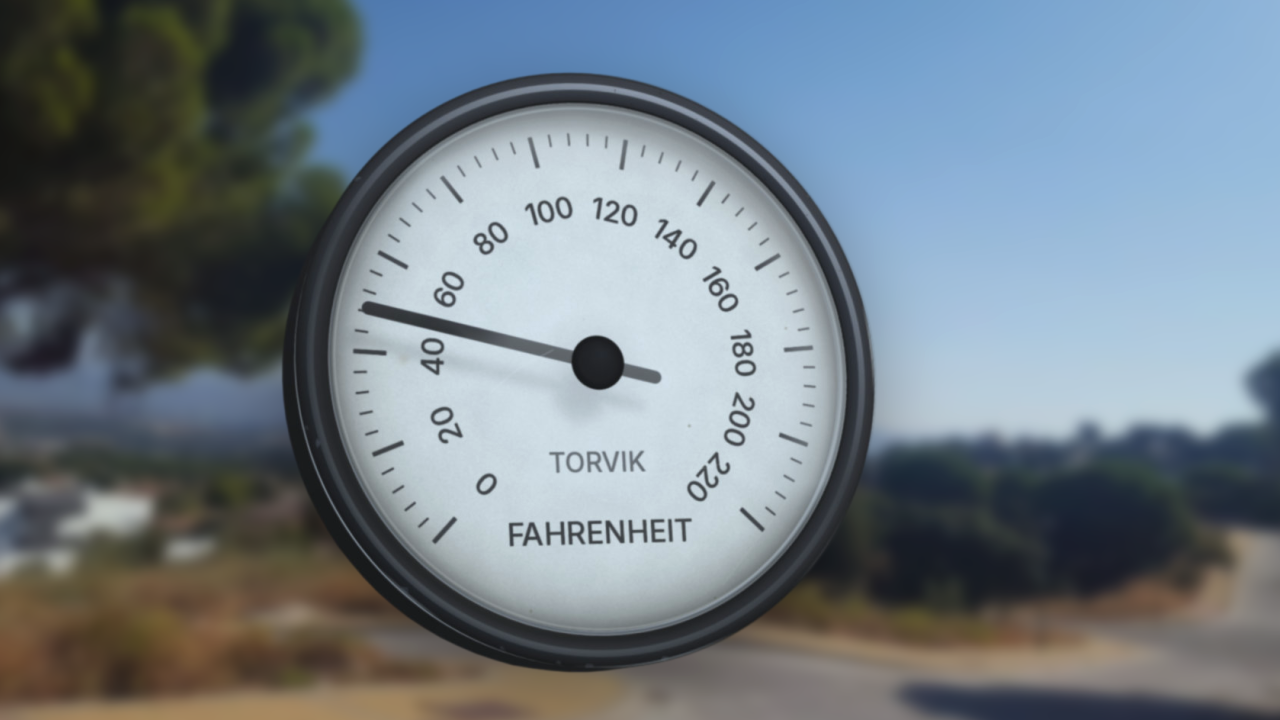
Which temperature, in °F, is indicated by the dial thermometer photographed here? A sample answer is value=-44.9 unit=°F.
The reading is value=48 unit=°F
